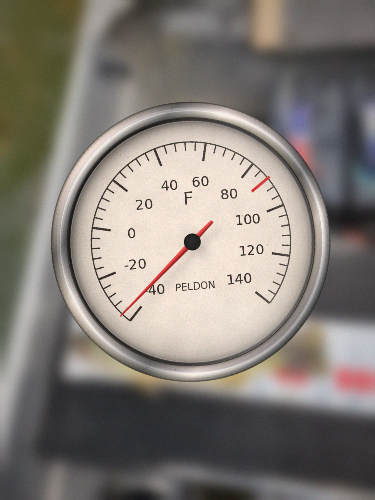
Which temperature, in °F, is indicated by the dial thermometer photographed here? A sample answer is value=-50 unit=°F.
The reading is value=-36 unit=°F
